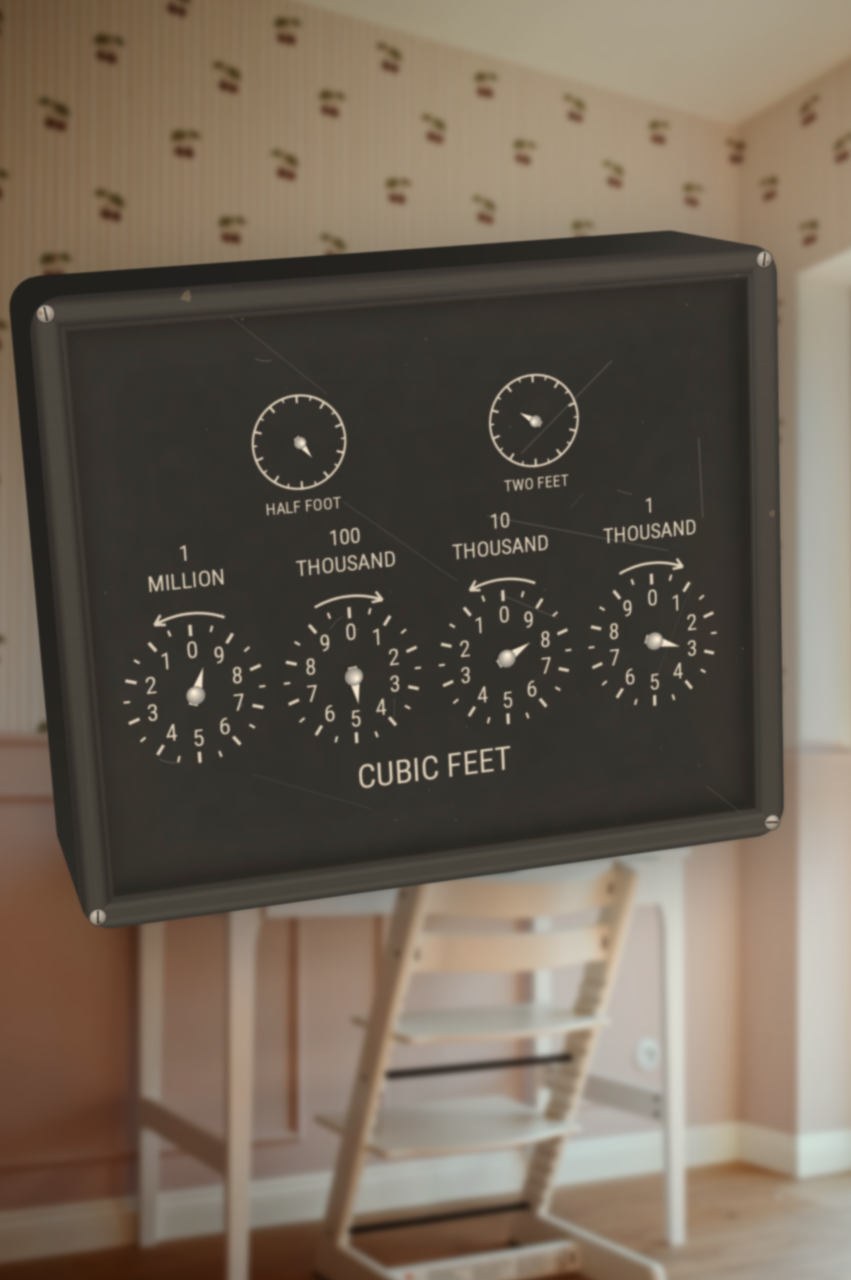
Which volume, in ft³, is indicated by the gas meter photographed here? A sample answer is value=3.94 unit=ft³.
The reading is value=948300 unit=ft³
